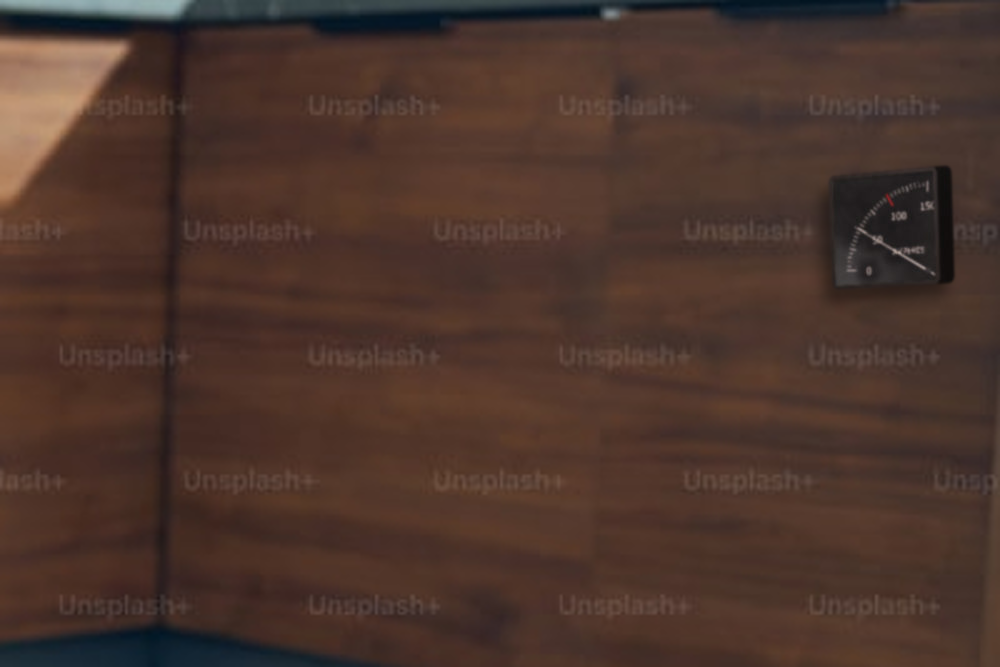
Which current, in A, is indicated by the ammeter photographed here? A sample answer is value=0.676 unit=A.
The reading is value=50 unit=A
